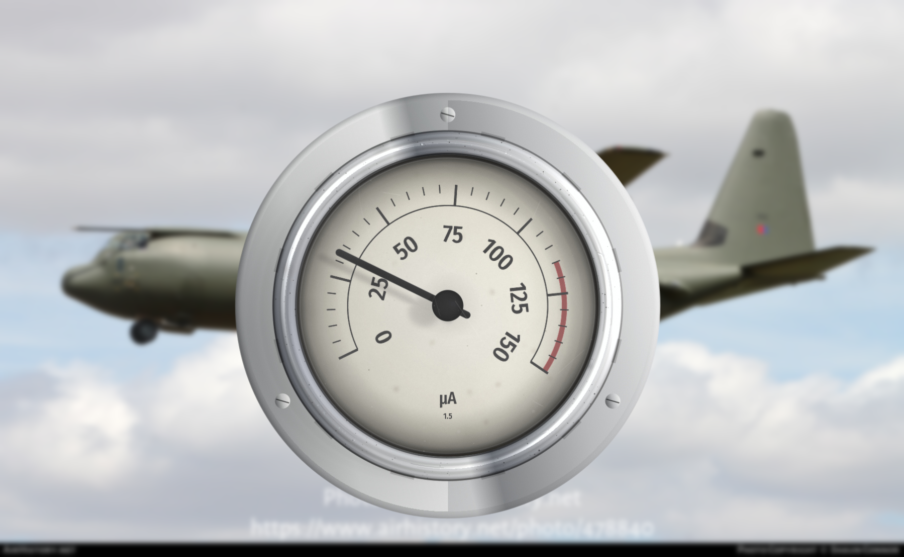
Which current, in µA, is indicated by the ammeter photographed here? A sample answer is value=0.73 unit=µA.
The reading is value=32.5 unit=µA
